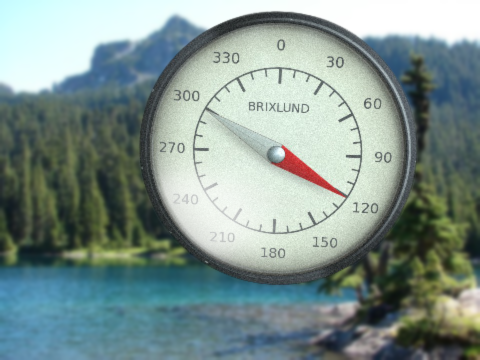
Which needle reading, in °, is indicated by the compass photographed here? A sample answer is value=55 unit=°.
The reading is value=120 unit=°
